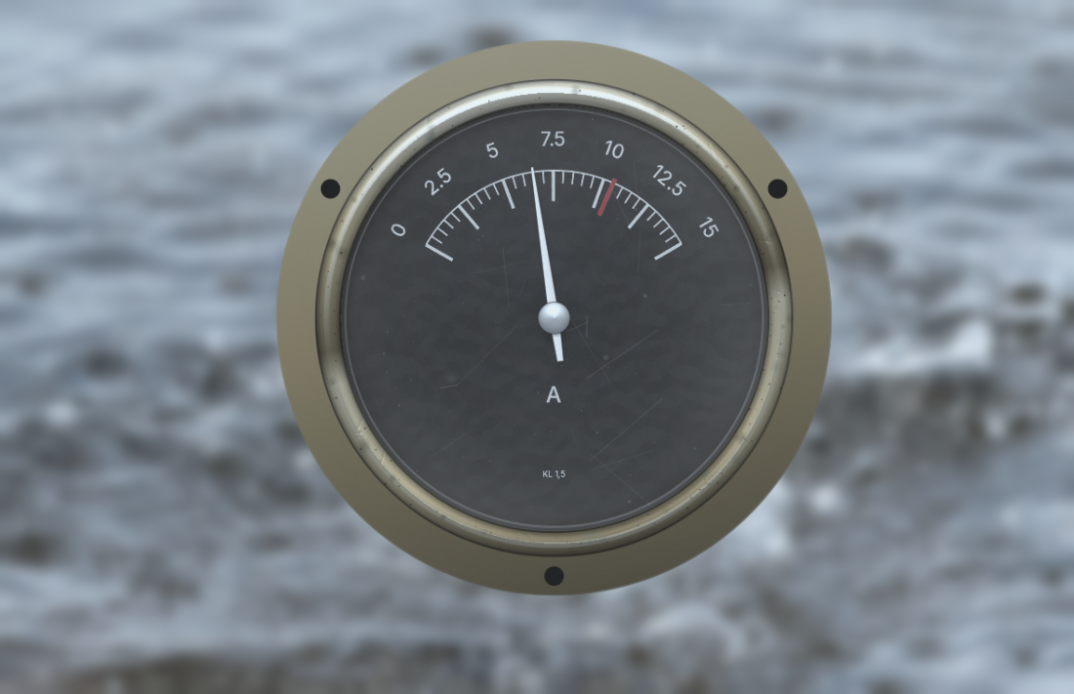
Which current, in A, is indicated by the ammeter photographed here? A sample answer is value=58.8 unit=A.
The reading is value=6.5 unit=A
